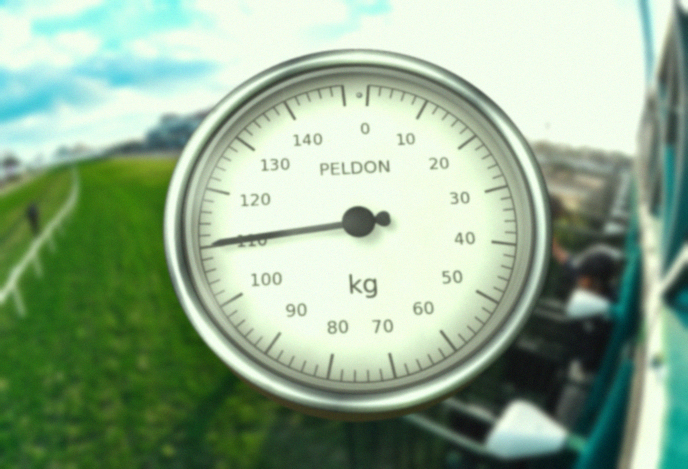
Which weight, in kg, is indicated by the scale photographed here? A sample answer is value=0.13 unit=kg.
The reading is value=110 unit=kg
